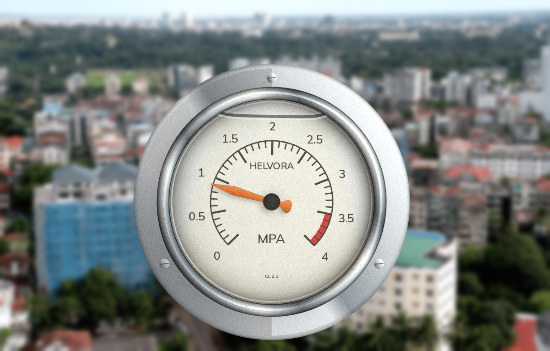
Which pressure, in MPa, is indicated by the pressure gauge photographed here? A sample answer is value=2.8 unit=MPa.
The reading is value=0.9 unit=MPa
